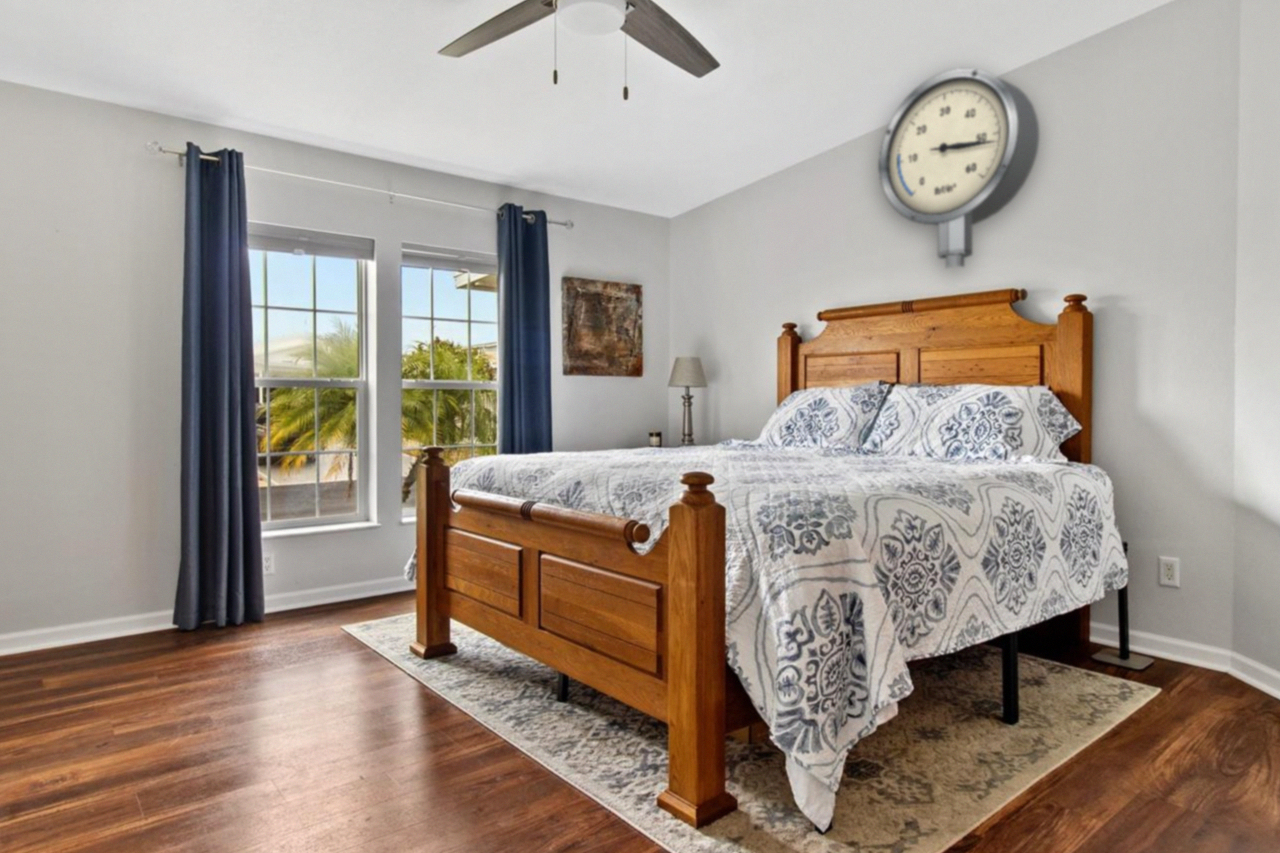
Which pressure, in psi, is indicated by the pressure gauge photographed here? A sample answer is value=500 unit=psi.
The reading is value=52 unit=psi
